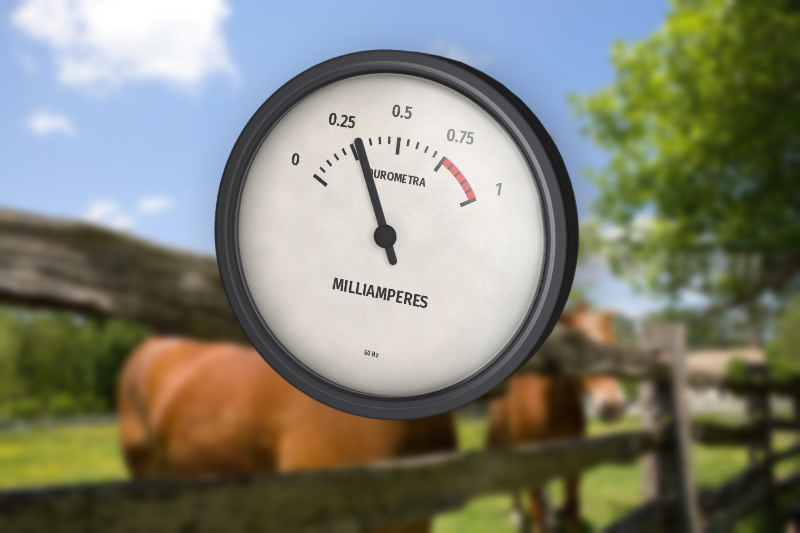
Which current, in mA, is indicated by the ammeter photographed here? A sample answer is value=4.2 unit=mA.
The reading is value=0.3 unit=mA
